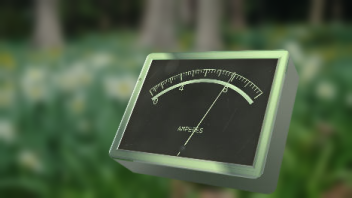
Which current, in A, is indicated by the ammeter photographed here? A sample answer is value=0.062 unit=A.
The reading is value=8 unit=A
